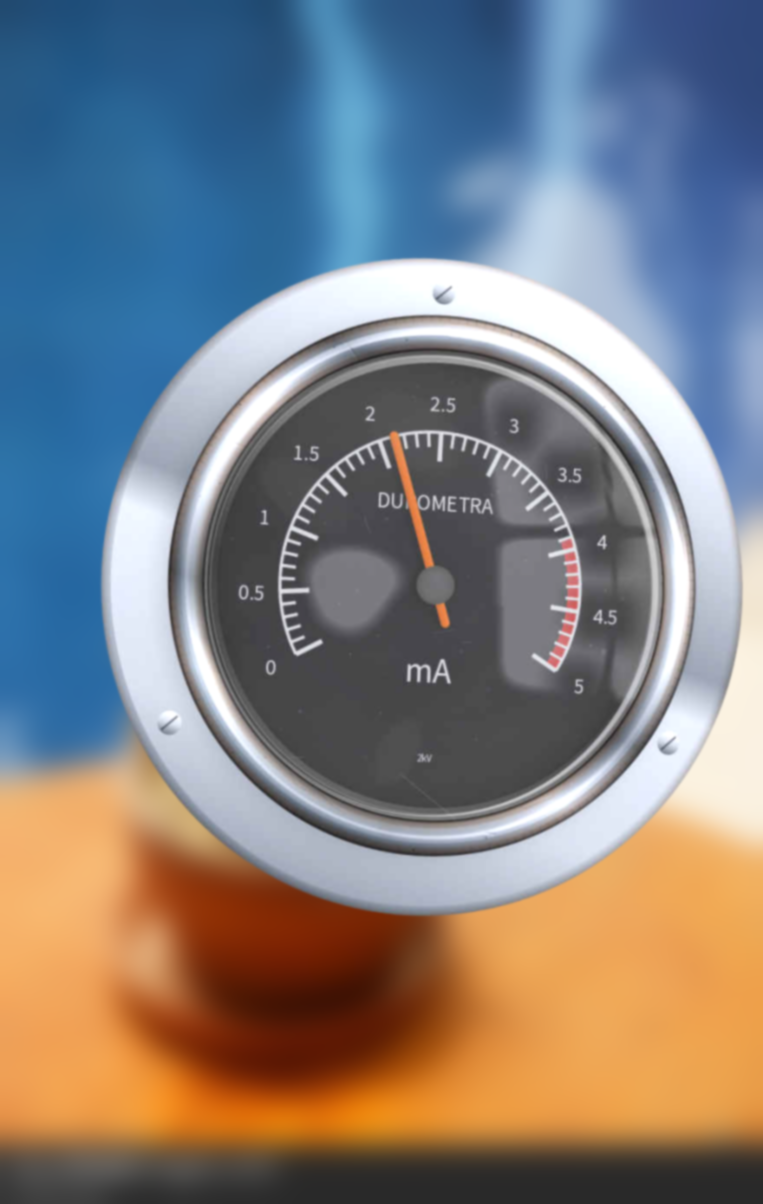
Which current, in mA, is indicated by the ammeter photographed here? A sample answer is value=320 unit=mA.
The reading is value=2.1 unit=mA
